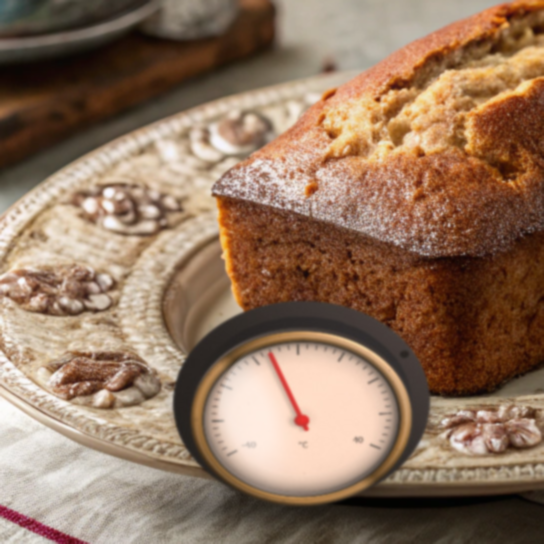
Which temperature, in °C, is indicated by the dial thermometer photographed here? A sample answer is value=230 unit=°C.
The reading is value=-6 unit=°C
